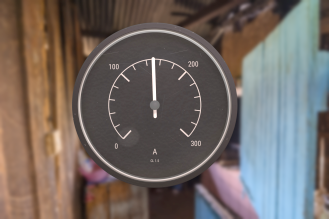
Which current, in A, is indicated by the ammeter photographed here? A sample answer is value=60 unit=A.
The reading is value=150 unit=A
